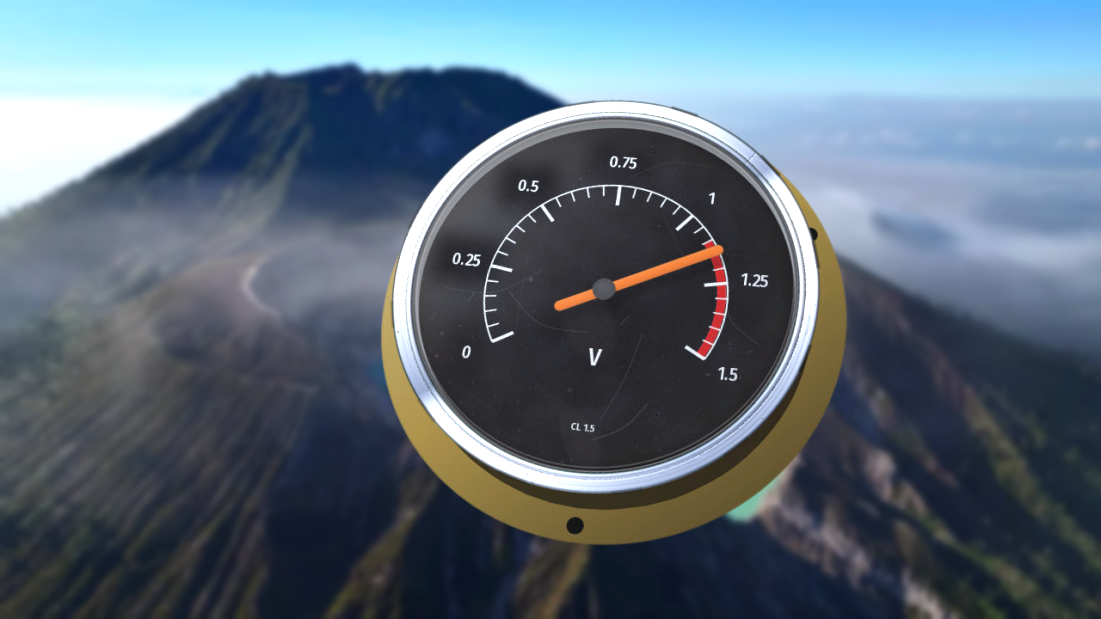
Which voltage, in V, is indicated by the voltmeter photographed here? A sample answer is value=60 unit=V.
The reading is value=1.15 unit=V
